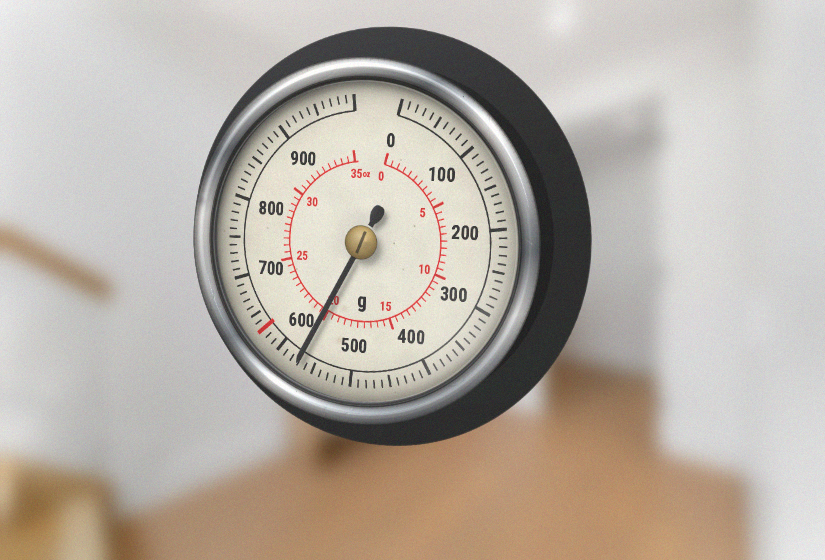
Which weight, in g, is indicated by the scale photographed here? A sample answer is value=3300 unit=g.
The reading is value=570 unit=g
